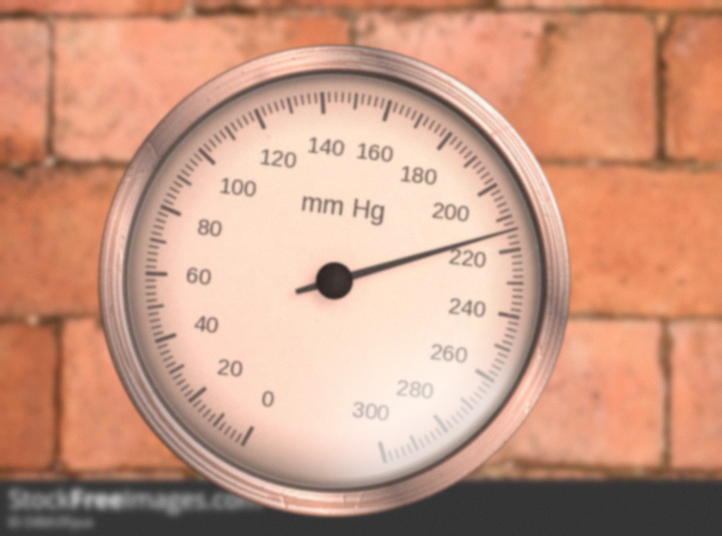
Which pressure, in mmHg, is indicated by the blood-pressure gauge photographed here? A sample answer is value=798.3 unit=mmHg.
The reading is value=214 unit=mmHg
